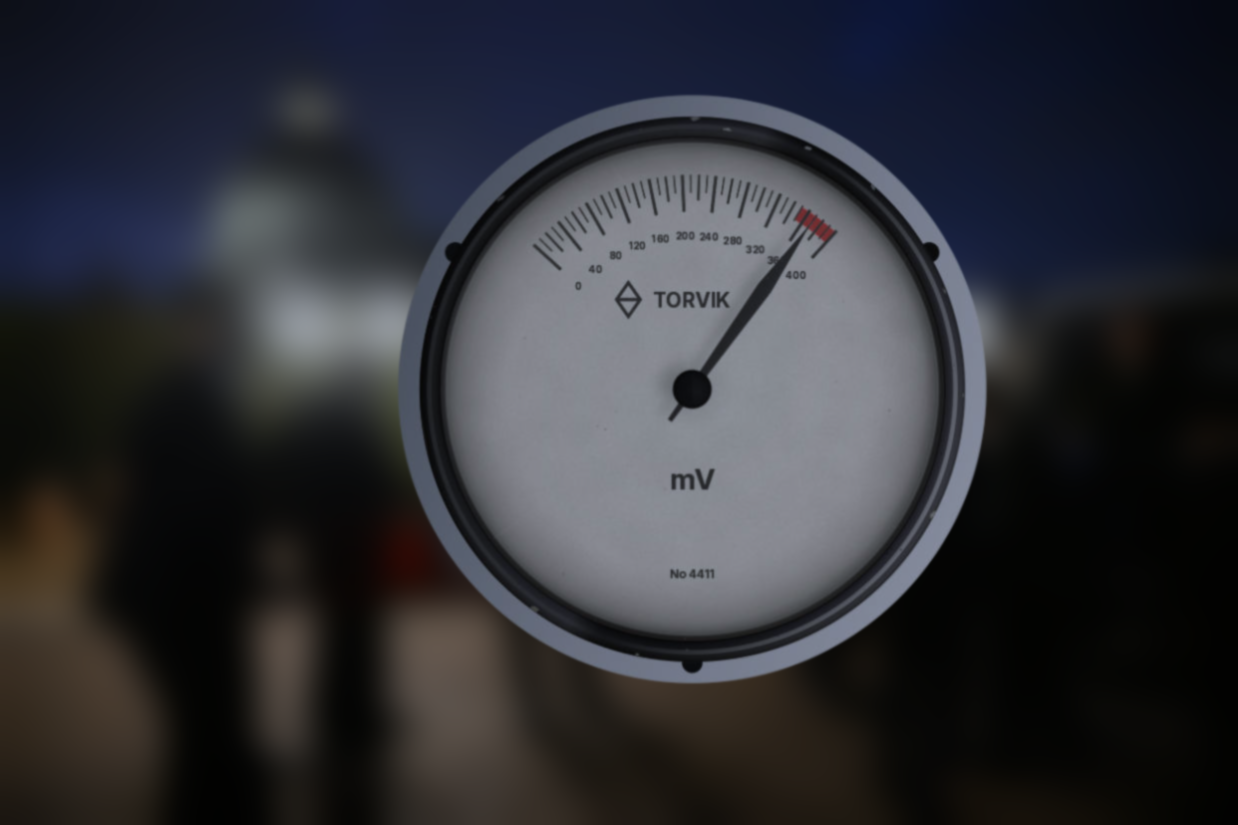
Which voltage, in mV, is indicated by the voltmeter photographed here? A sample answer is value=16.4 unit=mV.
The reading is value=370 unit=mV
